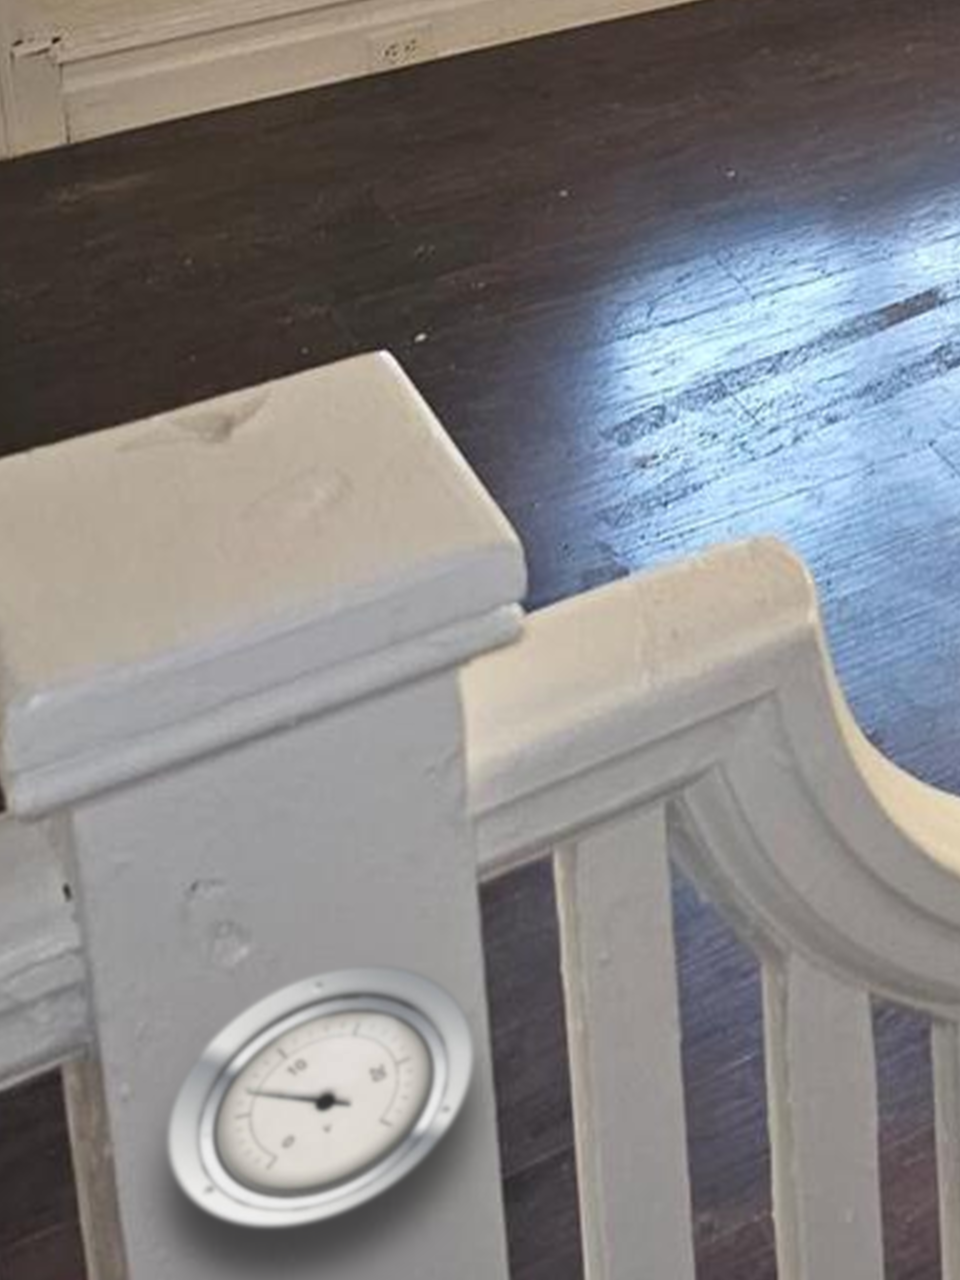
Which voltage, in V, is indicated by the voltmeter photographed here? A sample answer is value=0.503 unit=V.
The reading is value=7 unit=V
